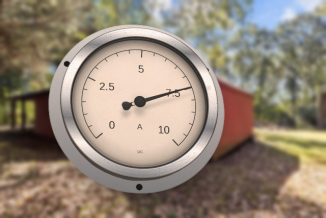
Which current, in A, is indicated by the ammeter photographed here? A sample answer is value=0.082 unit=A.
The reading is value=7.5 unit=A
